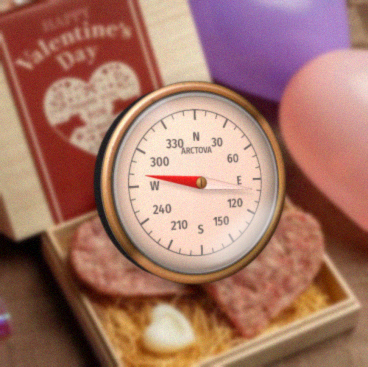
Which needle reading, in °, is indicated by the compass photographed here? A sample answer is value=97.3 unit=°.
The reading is value=280 unit=°
